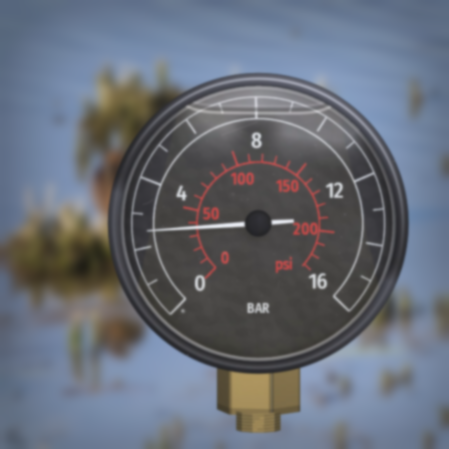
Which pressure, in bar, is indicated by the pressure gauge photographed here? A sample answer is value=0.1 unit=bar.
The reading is value=2.5 unit=bar
